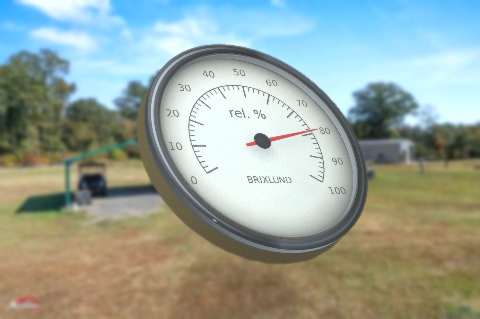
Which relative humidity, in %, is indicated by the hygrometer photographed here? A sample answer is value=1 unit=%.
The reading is value=80 unit=%
